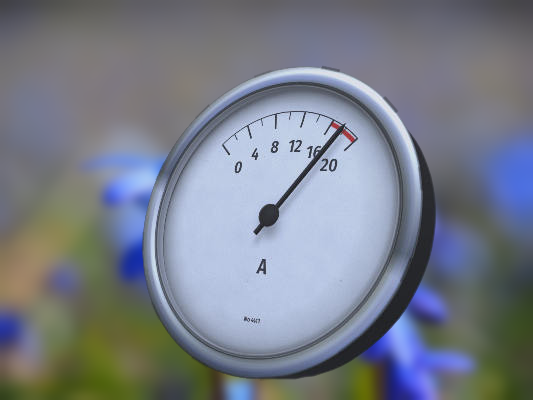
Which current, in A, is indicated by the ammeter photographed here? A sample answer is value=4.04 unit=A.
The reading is value=18 unit=A
